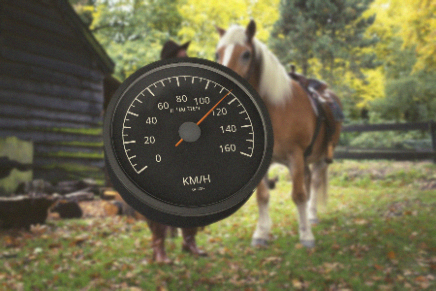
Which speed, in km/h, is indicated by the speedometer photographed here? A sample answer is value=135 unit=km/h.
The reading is value=115 unit=km/h
